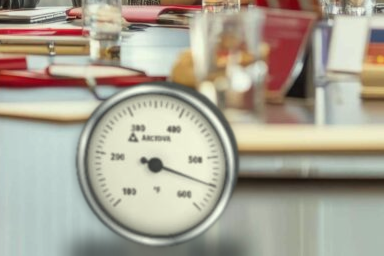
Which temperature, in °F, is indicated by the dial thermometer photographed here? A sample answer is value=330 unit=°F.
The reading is value=550 unit=°F
